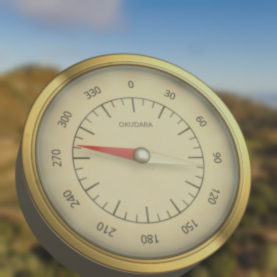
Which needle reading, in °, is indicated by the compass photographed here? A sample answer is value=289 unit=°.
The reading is value=280 unit=°
